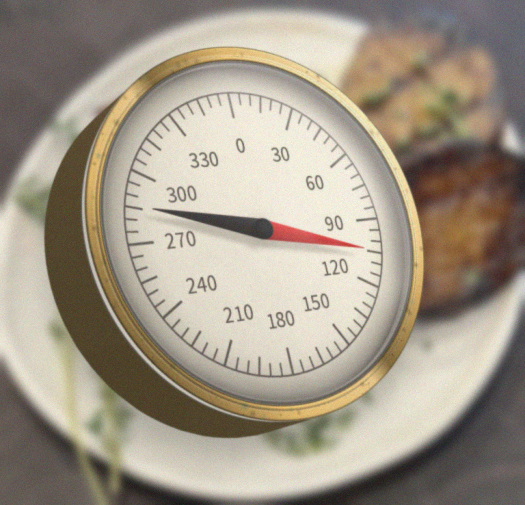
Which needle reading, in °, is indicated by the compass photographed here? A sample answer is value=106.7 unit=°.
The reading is value=105 unit=°
